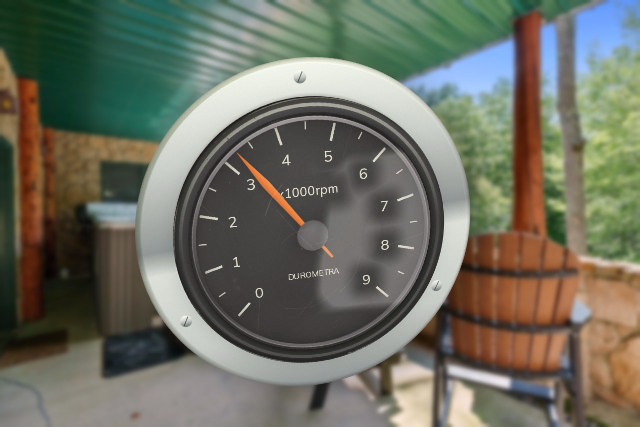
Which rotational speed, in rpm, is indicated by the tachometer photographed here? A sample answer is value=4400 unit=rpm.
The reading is value=3250 unit=rpm
